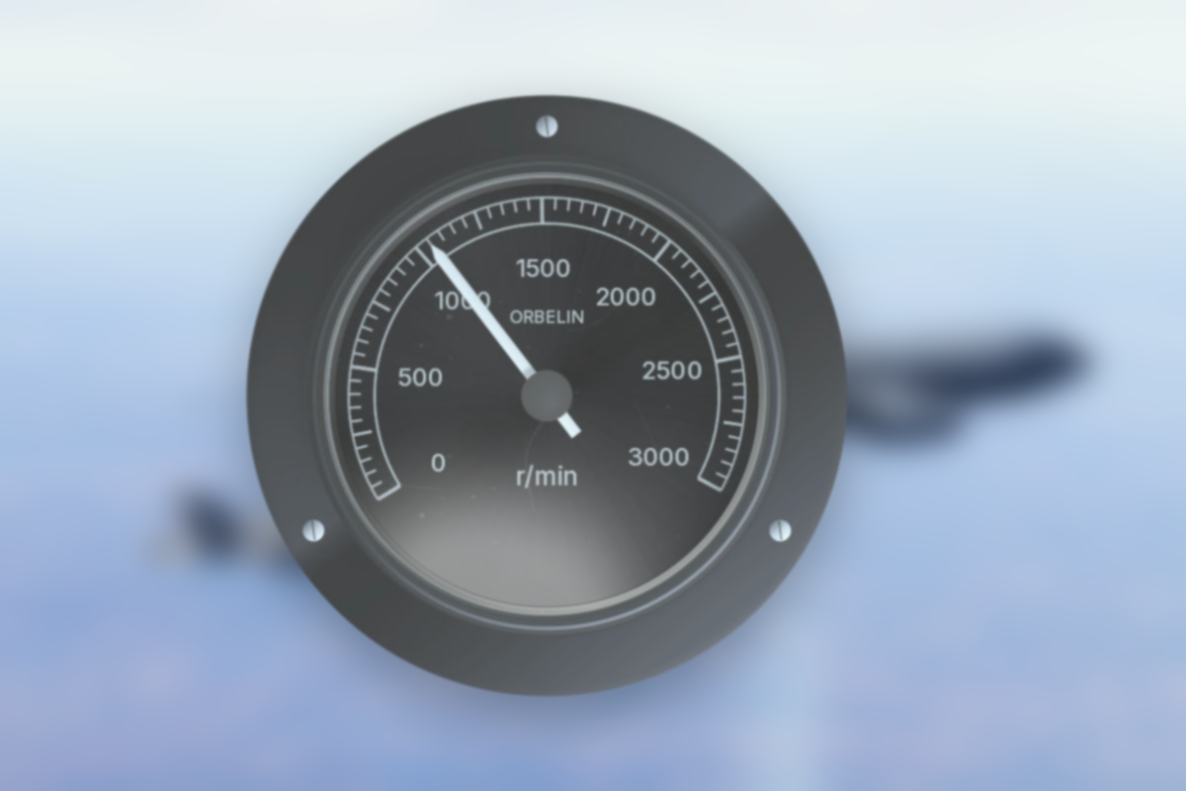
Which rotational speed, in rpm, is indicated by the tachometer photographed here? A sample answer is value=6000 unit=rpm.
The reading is value=1050 unit=rpm
